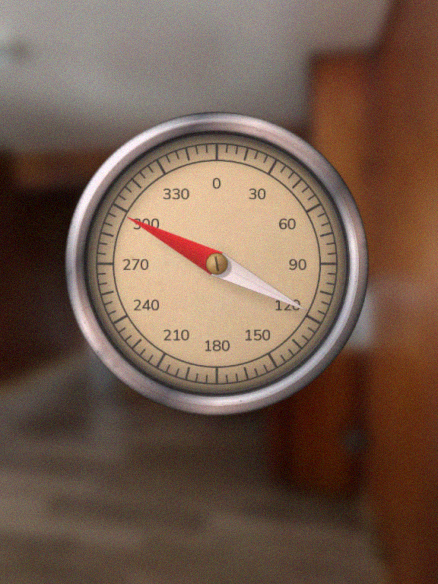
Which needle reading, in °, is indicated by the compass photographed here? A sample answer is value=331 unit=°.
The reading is value=297.5 unit=°
